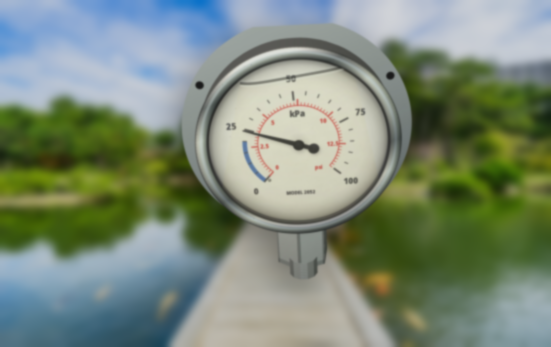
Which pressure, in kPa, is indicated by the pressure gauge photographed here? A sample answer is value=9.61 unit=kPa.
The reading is value=25 unit=kPa
